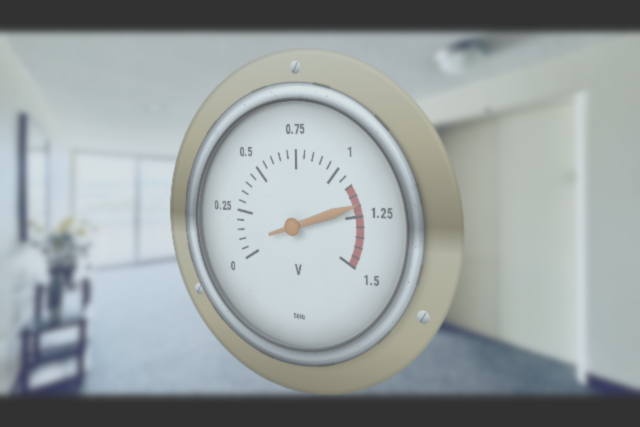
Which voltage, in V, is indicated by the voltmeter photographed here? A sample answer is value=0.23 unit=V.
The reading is value=1.2 unit=V
